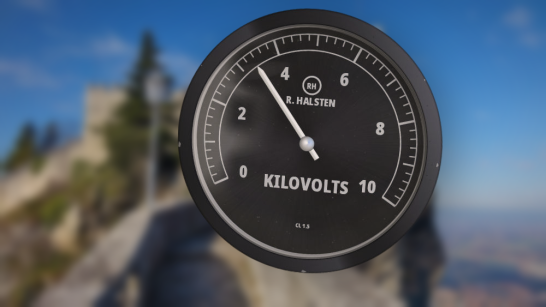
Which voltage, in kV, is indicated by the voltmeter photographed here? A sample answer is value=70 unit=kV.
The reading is value=3.4 unit=kV
